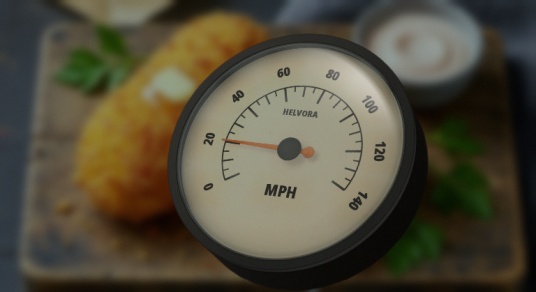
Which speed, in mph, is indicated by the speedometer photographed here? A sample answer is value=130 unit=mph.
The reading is value=20 unit=mph
